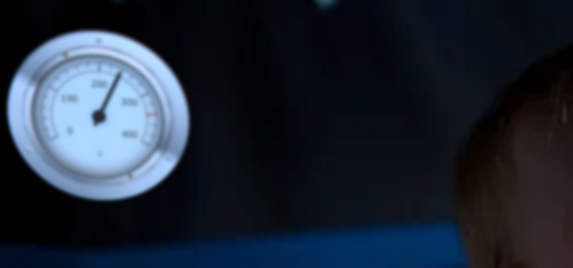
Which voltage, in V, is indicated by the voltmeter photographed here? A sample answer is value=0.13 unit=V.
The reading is value=240 unit=V
